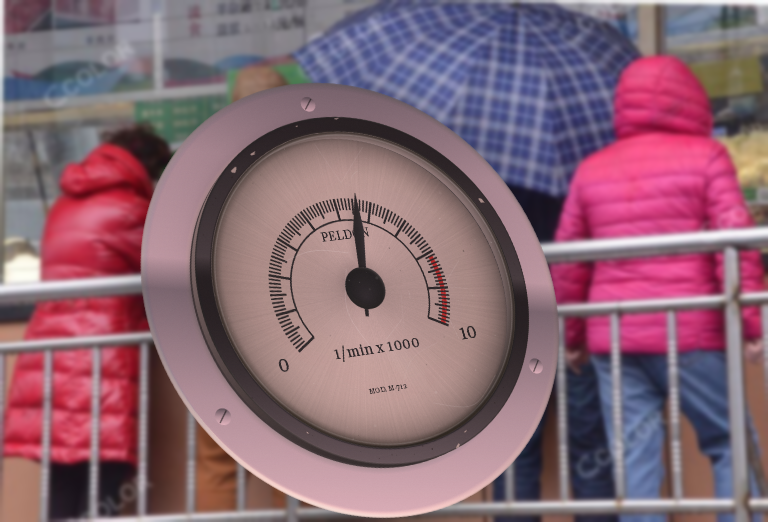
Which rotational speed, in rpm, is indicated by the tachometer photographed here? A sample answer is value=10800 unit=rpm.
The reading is value=5500 unit=rpm
